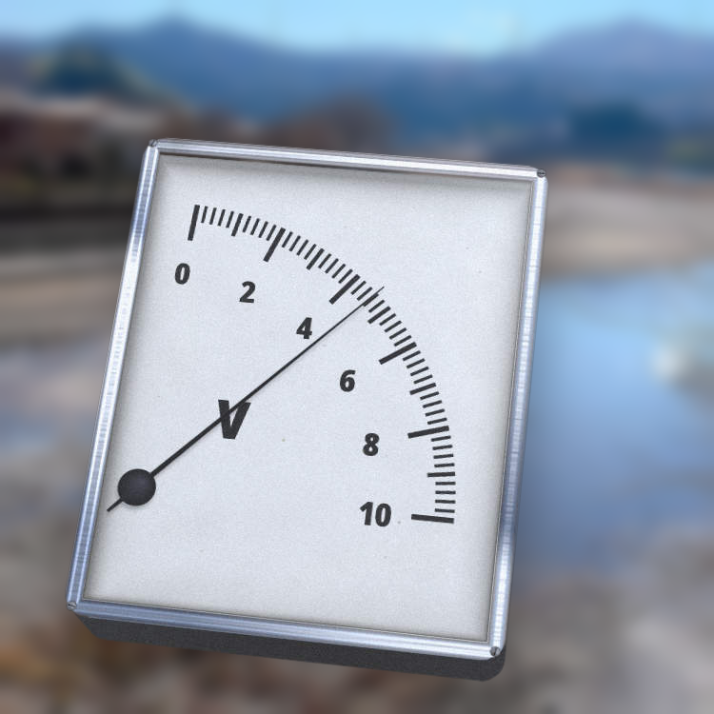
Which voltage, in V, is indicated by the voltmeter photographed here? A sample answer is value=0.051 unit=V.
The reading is value=4.6 unit=V
